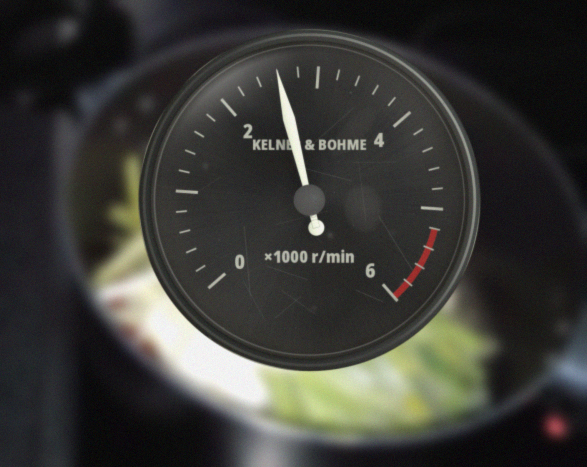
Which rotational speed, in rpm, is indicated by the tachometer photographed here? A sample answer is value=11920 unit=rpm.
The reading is value=2600 unit=rpm
